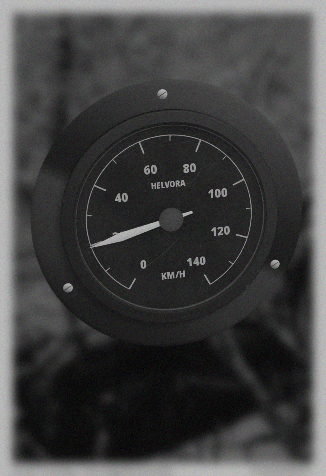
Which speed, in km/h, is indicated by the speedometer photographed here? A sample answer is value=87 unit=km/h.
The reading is value=20 unit=km/h
